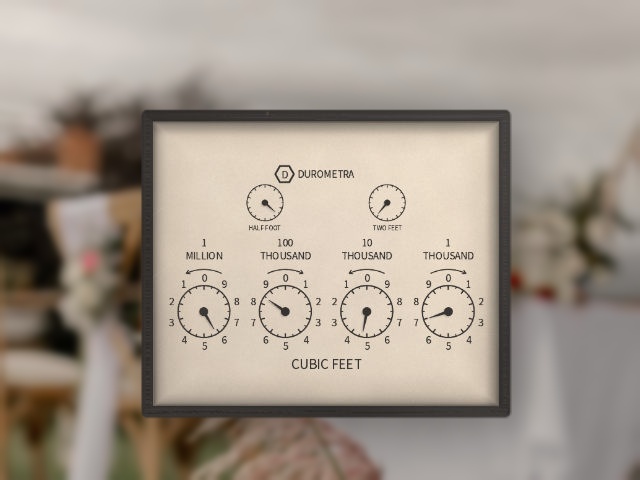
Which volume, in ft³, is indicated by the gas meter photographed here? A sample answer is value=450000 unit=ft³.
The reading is value=584700 unit=ft³
